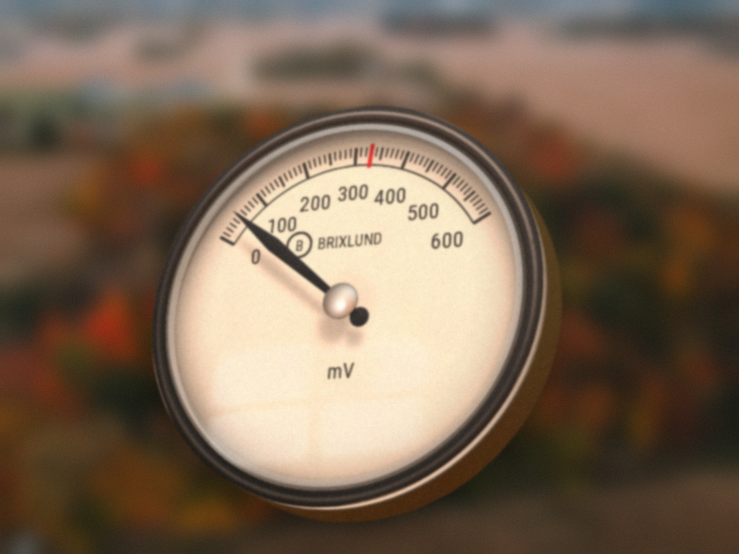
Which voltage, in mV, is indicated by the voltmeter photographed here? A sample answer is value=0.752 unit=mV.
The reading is value=50 unit=mV
